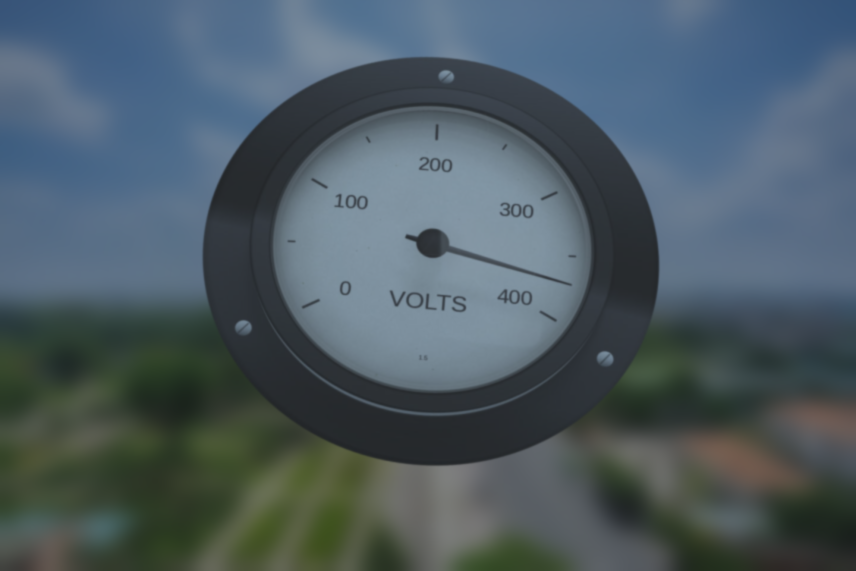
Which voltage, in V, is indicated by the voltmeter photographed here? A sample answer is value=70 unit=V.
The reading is value=375 unit=V
